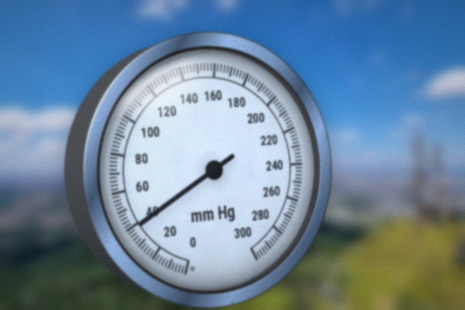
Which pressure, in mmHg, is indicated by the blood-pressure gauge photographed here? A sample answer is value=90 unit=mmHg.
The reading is value=40 unit=mmHg
